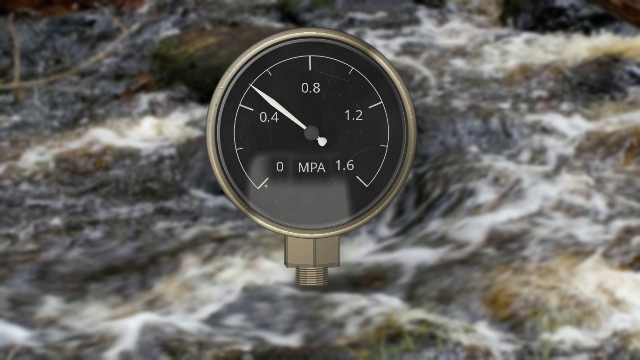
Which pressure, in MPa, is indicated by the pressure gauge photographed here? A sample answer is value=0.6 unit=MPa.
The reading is value=0.5 unit=MPa
